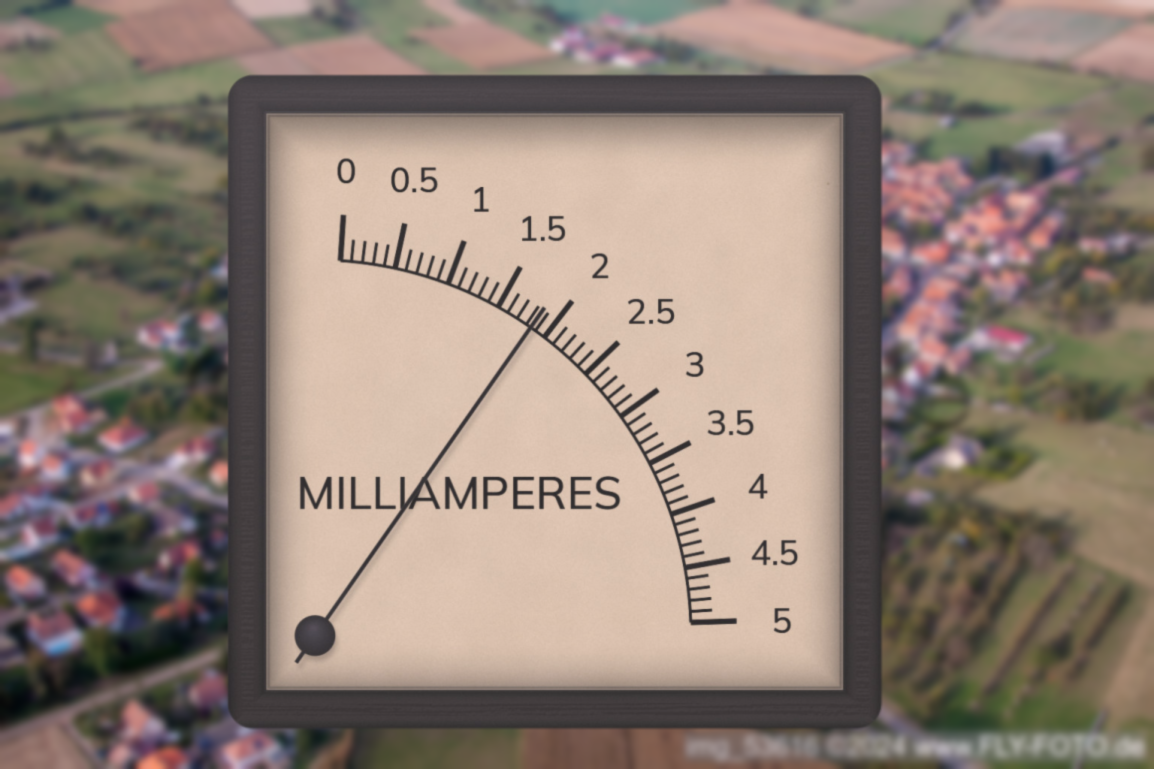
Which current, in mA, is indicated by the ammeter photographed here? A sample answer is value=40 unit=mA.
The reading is value=1.85 unit=mA
